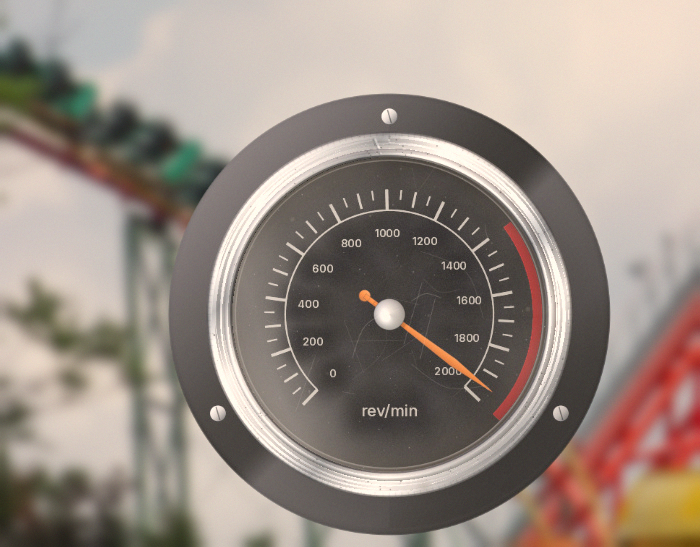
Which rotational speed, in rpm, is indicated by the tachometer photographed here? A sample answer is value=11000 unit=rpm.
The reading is value=1950 unit=rpm
